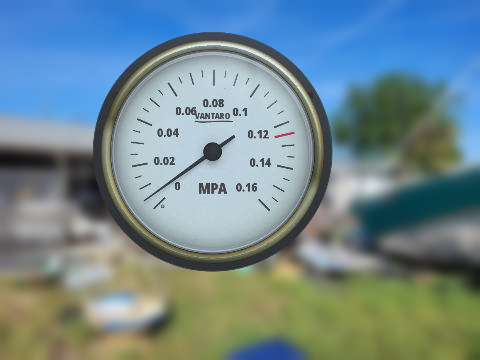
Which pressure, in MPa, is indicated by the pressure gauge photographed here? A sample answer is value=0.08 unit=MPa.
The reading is value=0.005 unit=MPa
